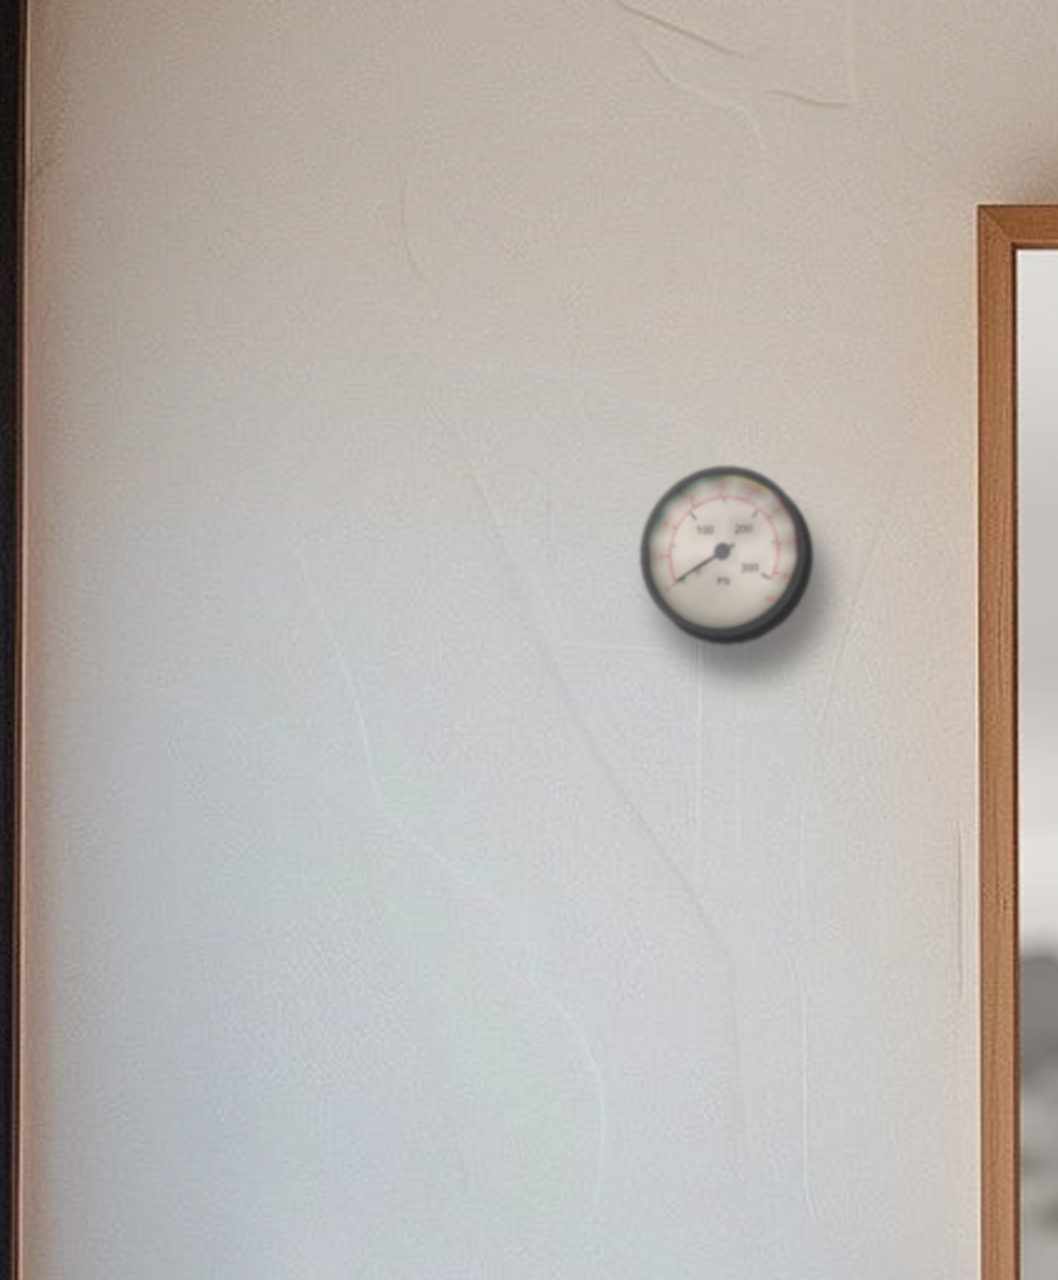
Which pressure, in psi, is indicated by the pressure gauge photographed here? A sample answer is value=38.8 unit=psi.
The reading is value=0 unit=psi
